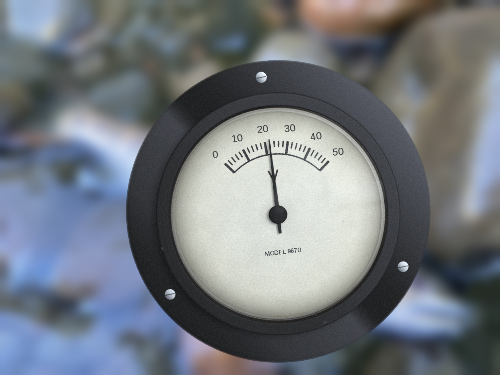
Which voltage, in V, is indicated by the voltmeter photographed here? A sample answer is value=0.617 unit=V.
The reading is value=22 unit=V
